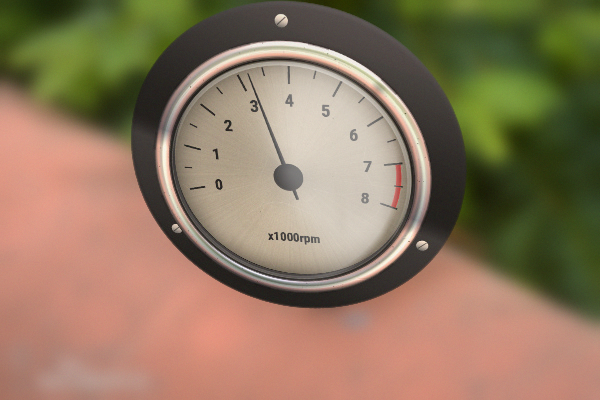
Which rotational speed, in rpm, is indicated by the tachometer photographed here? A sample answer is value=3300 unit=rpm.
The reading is value=3250 unit=rpm
